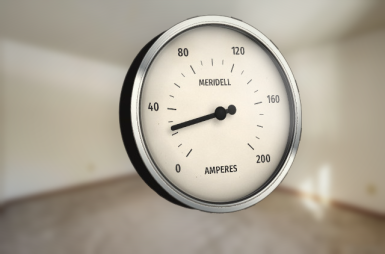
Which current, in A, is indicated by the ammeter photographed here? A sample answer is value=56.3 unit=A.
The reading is value=25 unit=A
